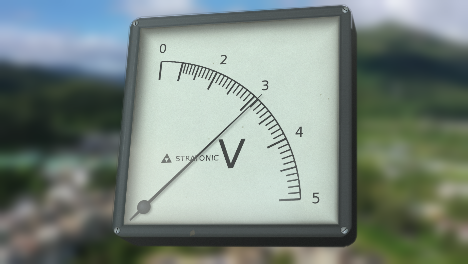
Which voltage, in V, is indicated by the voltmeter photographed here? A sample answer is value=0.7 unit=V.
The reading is value=3.1 unit=V
